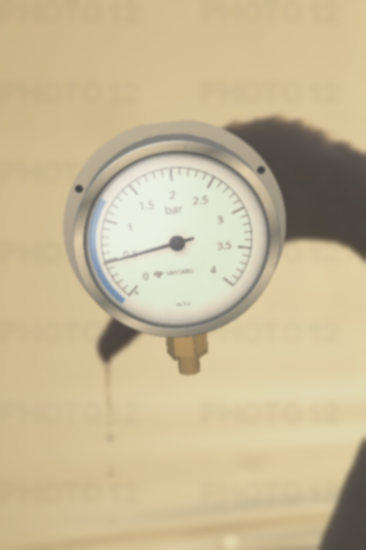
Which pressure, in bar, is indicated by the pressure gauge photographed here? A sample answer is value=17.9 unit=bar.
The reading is value=0.5 unit=bar
